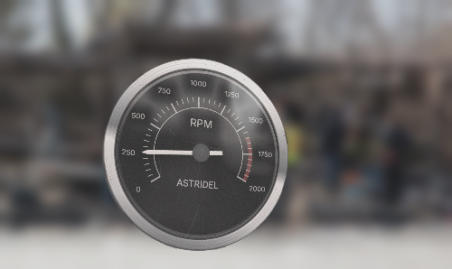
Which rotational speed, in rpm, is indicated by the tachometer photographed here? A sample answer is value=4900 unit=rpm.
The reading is value=250 unit=rpm
